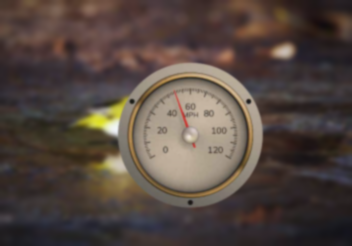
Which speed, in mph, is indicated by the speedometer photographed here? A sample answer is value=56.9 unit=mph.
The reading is value=50 unit=mph
